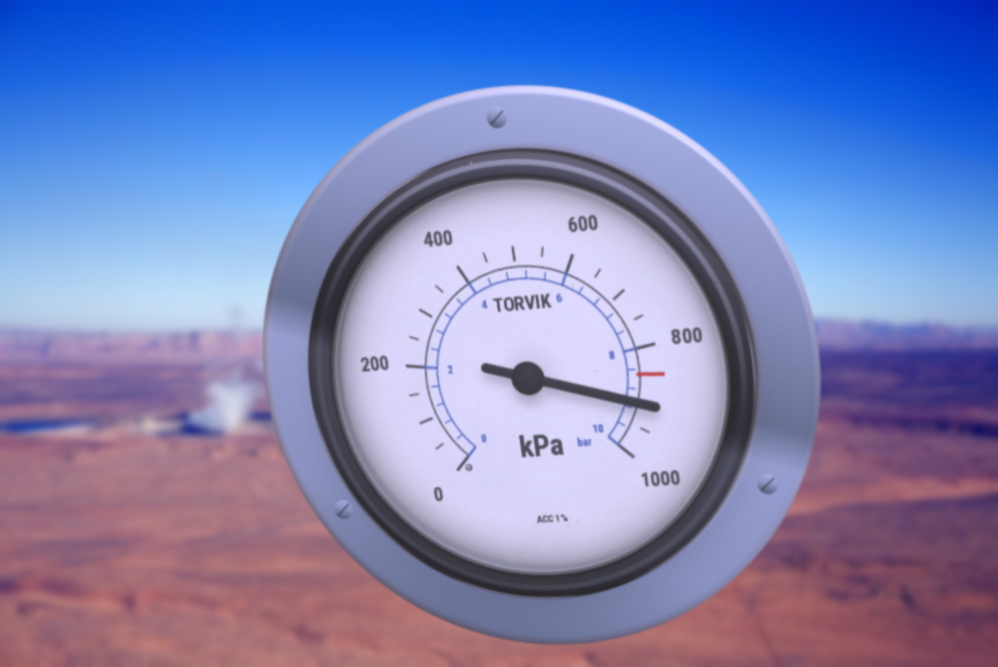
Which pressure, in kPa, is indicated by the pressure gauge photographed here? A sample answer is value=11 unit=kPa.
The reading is value=900 unit=kPa
